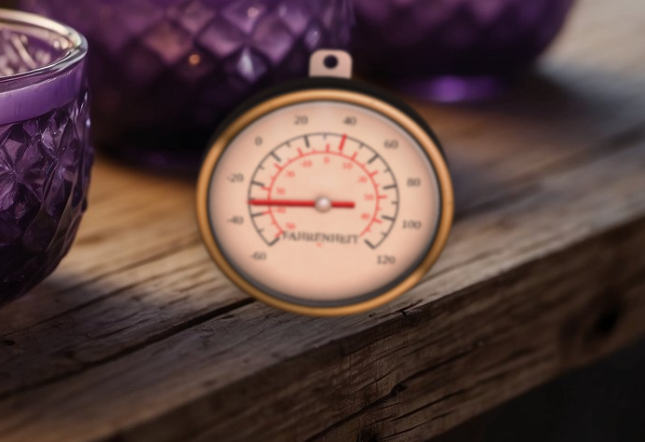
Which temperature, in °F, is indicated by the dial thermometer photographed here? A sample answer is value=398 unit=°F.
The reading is value=-30 unit=°F
